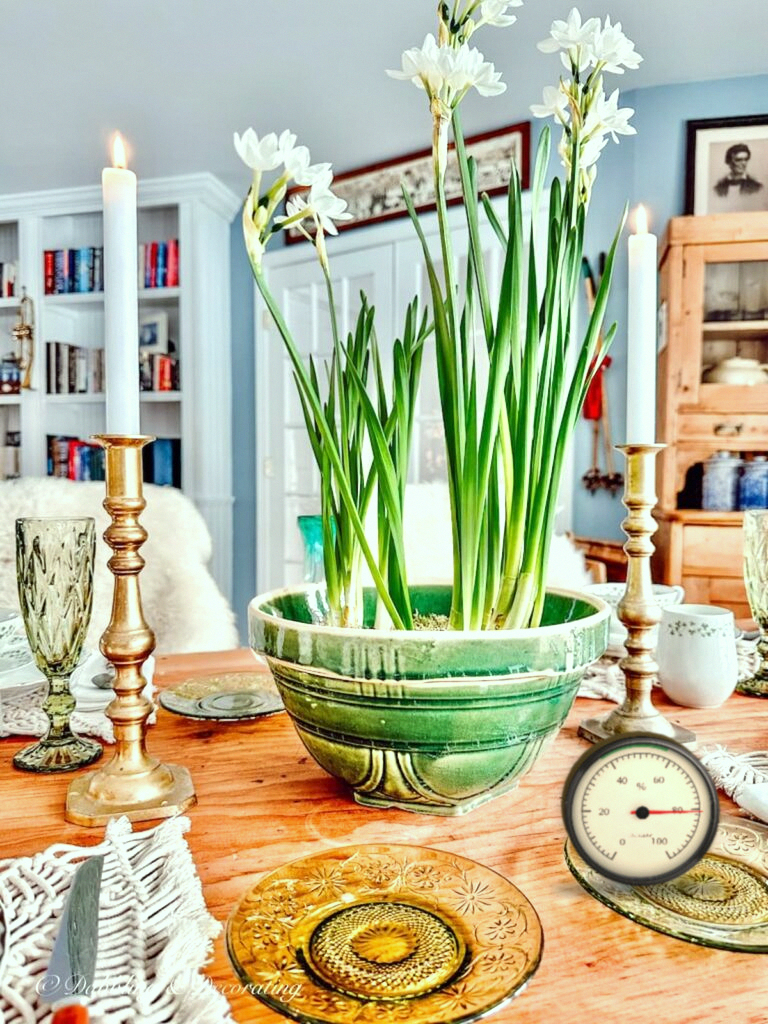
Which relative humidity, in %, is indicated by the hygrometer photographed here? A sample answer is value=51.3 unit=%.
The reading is value=80 unit=%
